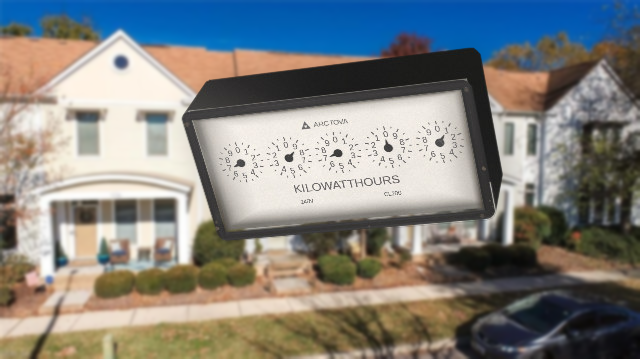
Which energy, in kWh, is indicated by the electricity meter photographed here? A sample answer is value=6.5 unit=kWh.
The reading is value=68701 unit=kWh
